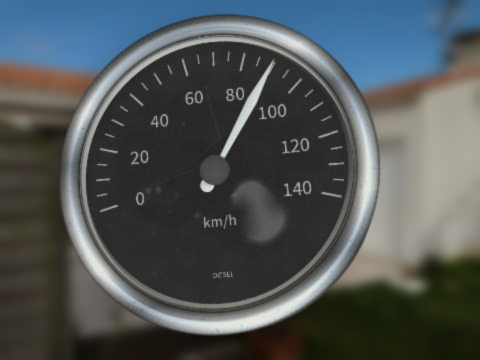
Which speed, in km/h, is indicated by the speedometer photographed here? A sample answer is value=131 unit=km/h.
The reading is value=90 unit=km/h
